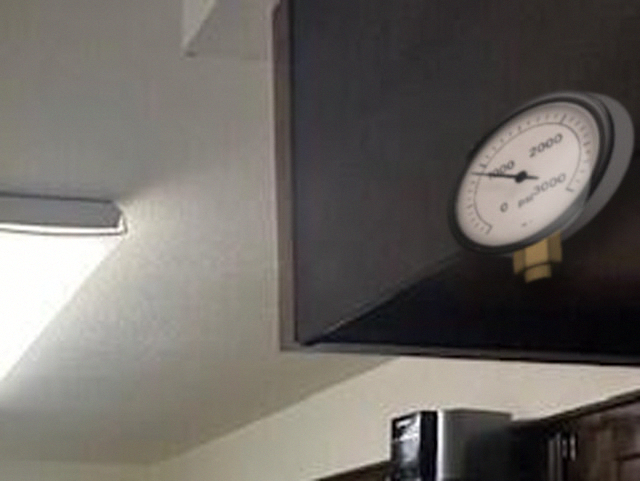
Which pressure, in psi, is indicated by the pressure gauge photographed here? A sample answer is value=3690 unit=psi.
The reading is value=900 unit=psi
